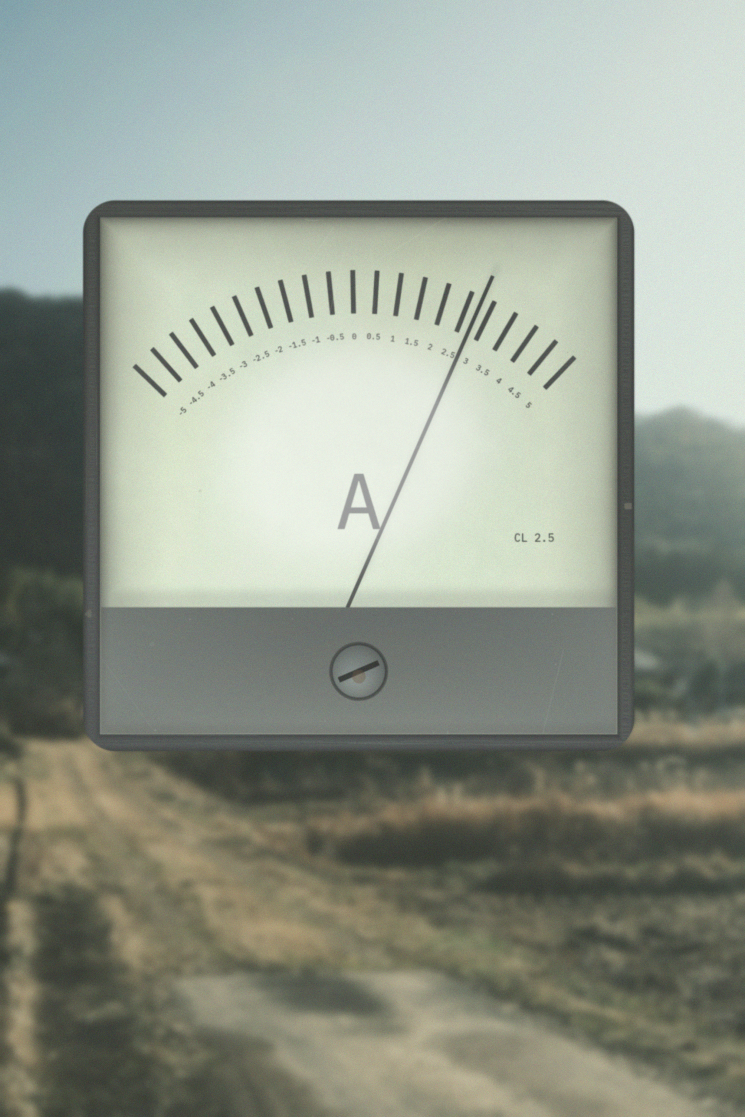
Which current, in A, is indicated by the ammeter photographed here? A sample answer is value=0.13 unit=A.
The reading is value=2.75 unit=A
